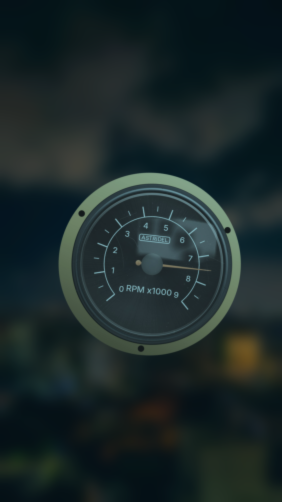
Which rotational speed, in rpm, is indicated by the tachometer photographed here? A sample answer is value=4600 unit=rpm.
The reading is value=7500 unit=rpm
